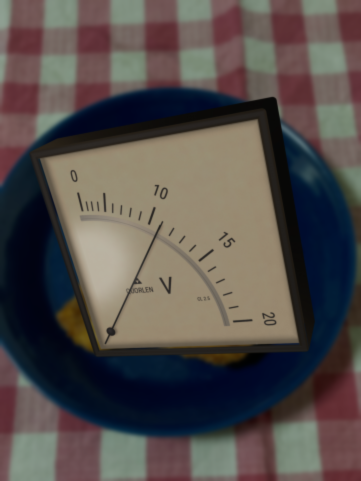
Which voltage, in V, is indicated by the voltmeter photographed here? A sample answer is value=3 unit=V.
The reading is value=11 unit=V
